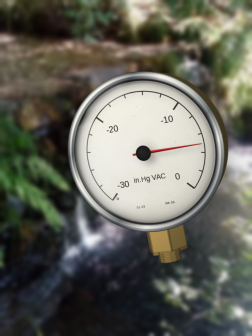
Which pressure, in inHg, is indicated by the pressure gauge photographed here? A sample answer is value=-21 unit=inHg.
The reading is value=-5 unit=inHg
